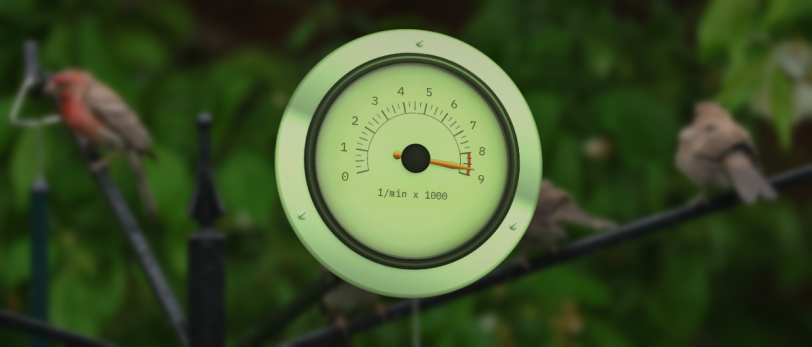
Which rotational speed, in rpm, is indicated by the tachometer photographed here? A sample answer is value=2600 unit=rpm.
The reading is value=8750 unit=rpm
